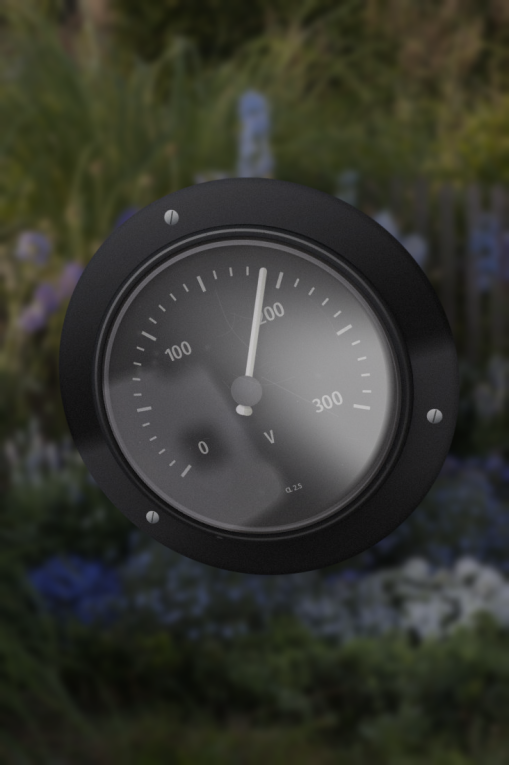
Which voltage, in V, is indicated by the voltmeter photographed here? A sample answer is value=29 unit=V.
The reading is value=190 unit=V
